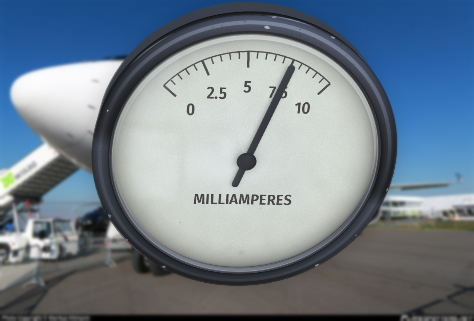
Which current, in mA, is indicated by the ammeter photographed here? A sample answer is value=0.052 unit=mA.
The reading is value=7.5 unit=mA
